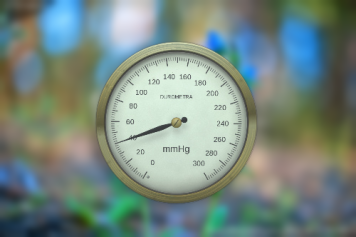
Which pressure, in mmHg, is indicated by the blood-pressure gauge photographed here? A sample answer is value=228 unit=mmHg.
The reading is value=40 unit=mmHg
